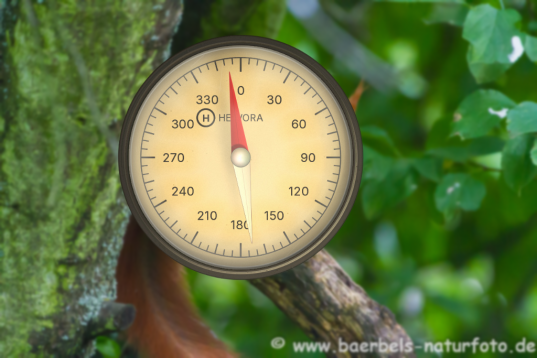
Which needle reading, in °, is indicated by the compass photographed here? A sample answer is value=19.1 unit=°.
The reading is value=352.5 unit=°
